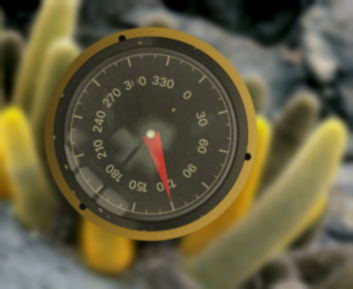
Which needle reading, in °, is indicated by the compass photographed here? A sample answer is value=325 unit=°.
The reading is value=120 unit=°
